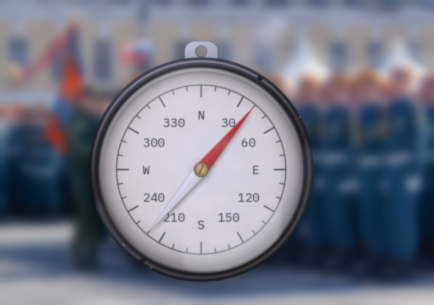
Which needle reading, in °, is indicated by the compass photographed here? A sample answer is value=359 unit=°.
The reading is value=40 unit=°
